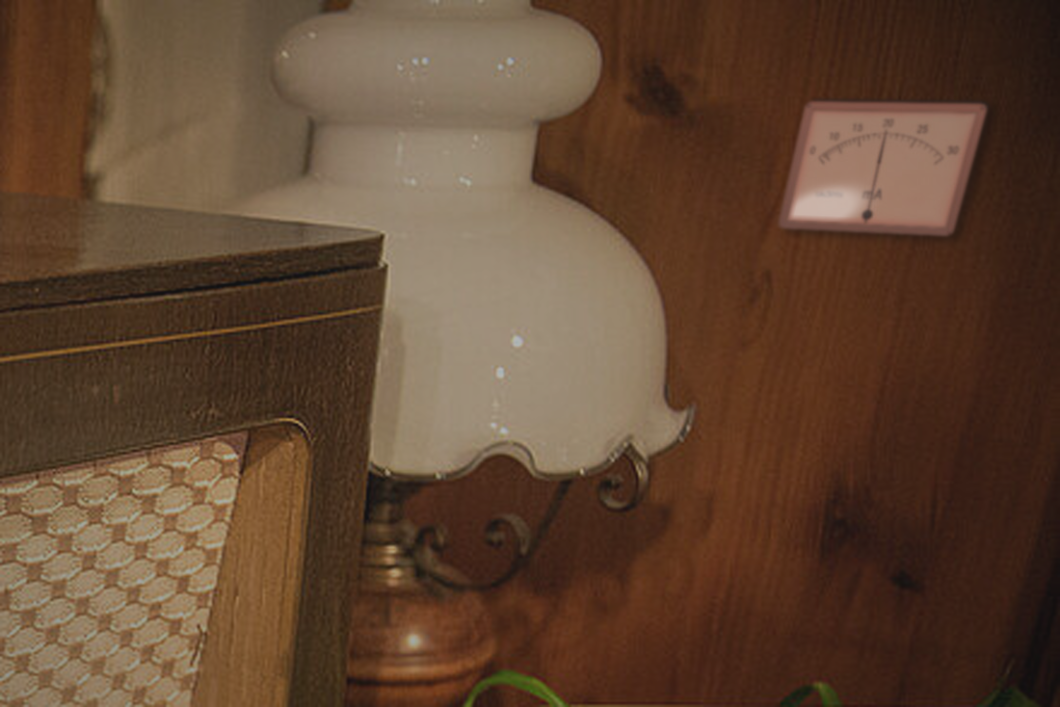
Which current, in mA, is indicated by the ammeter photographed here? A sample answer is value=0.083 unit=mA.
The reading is value=20 unit=mA
